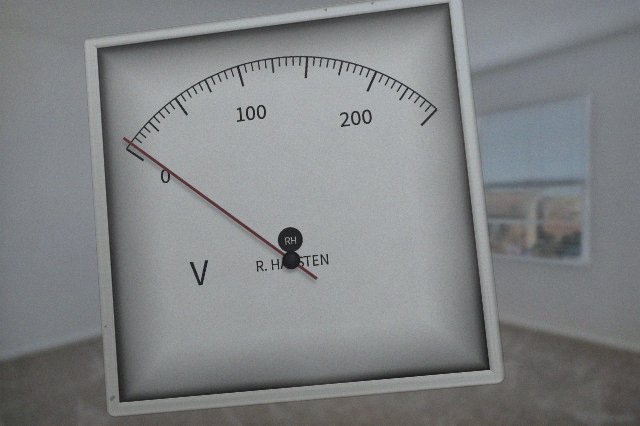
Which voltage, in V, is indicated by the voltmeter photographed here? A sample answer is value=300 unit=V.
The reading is value=5 unit=V
